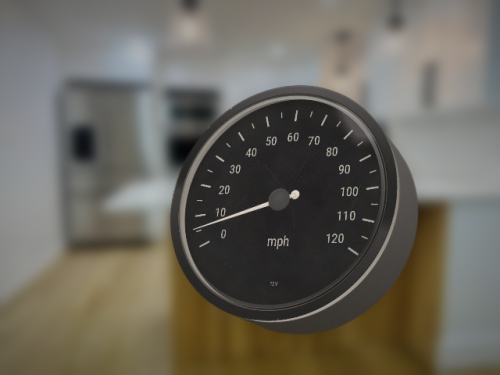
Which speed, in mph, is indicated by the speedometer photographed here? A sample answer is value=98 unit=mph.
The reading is value=5 unit=mph
